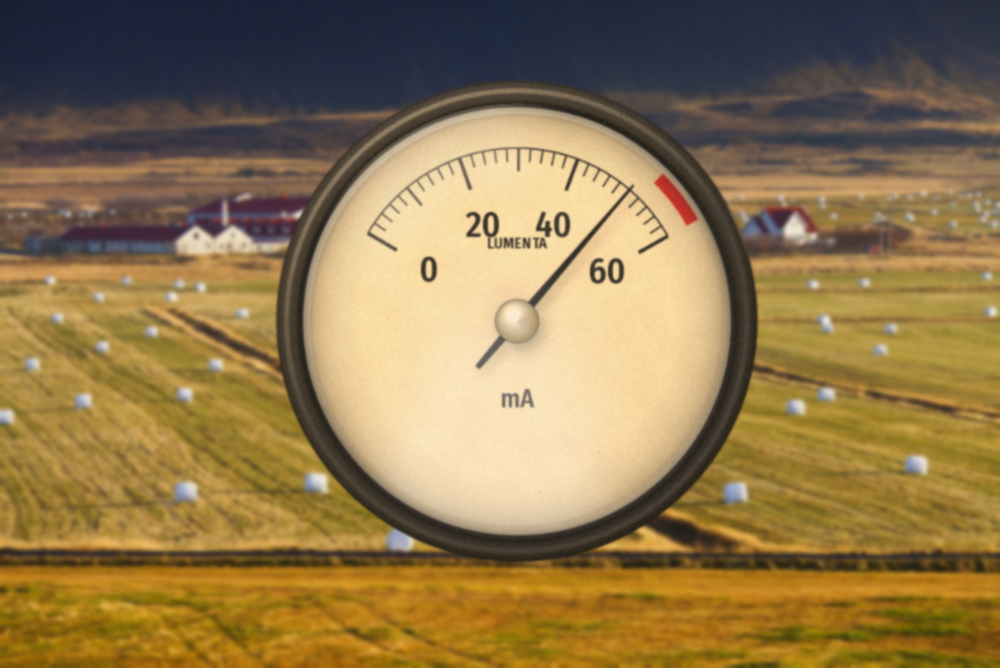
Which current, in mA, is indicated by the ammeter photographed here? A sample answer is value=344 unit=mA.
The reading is value=50 unit=mA
